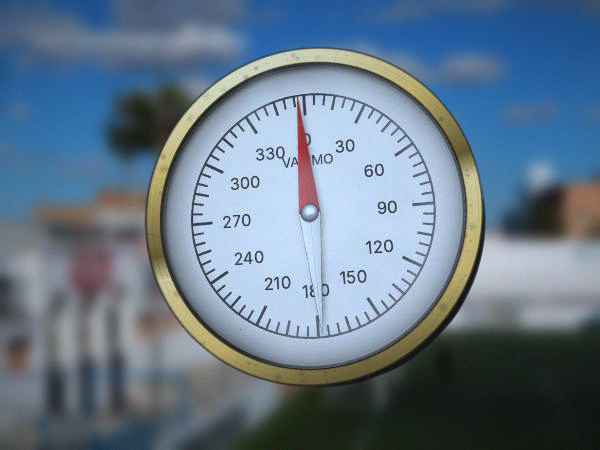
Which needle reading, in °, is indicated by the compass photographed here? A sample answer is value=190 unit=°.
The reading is value=357.5 unit=°
